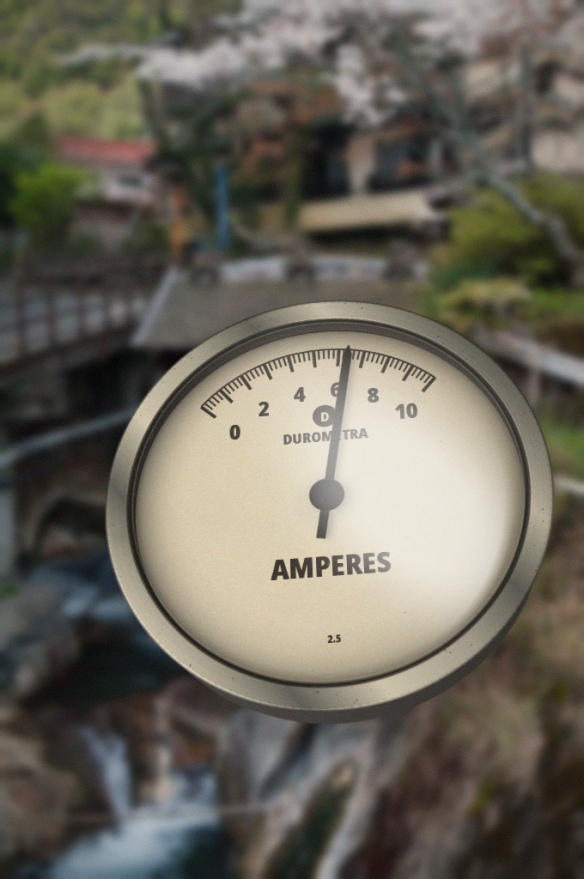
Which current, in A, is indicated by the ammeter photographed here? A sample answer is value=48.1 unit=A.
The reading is value=6.4 unit=A
